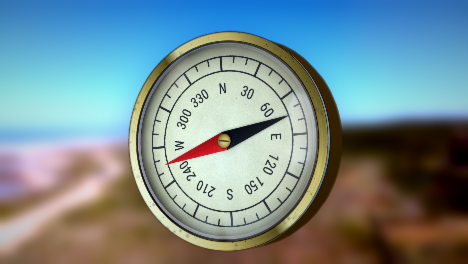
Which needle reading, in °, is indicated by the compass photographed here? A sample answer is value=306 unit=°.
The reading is value=255 unit=°
